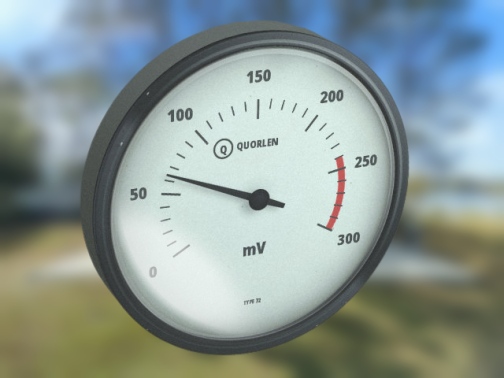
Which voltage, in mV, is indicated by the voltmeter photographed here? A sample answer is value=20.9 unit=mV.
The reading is value=65 unit=mV
